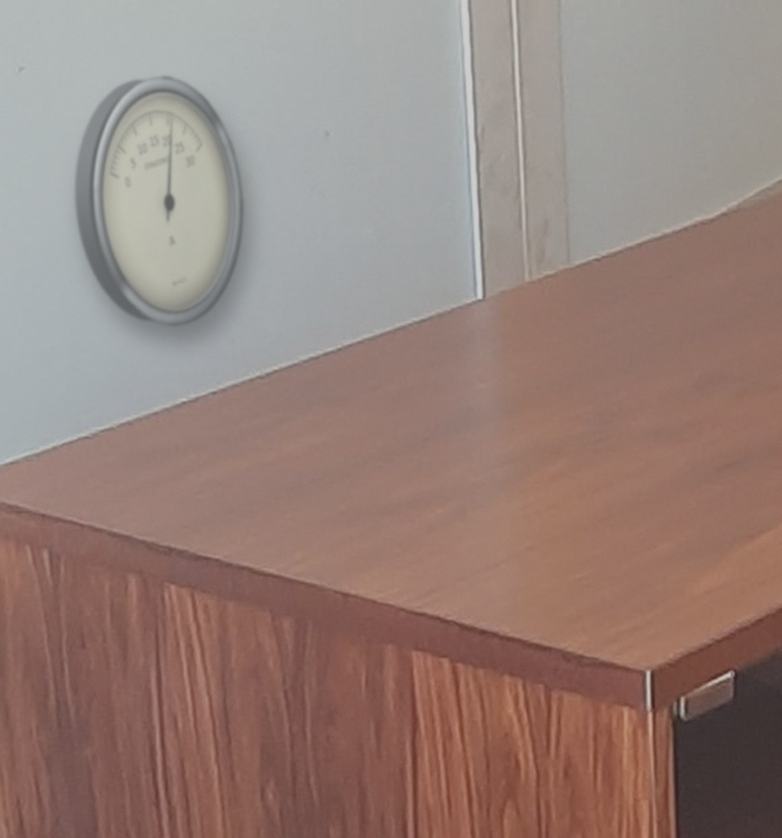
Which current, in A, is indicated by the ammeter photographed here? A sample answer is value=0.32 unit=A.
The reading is value=20 unit=A
